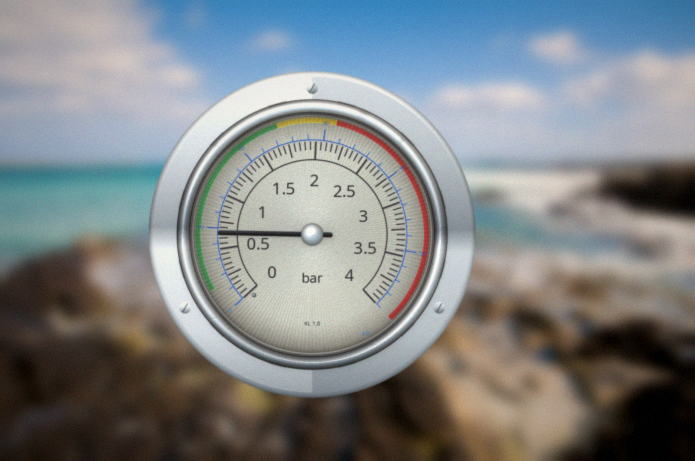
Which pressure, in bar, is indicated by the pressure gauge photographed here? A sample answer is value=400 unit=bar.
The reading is value=0.65 unit=bar
